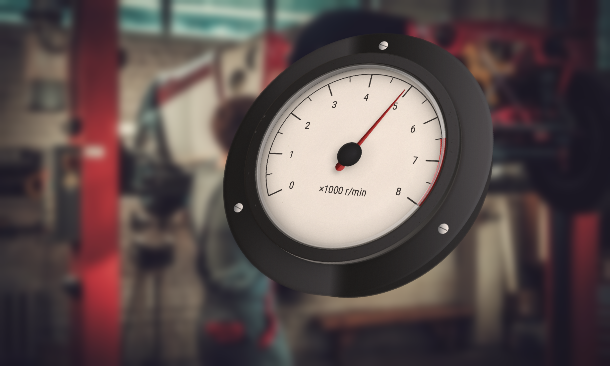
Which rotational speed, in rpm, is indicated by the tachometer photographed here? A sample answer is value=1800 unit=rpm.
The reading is value=5000 unit=rpm
